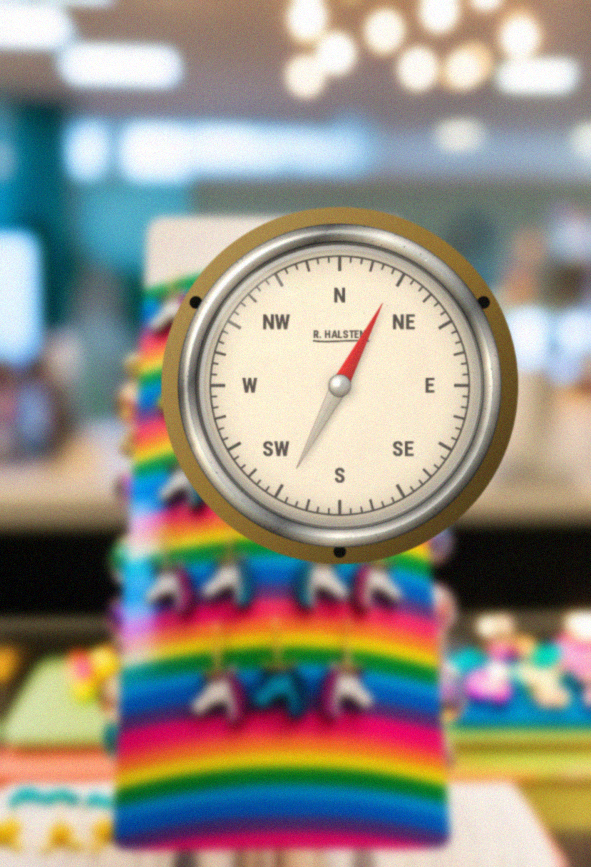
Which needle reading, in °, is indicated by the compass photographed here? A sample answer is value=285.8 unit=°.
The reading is value=27.5 unit=°
